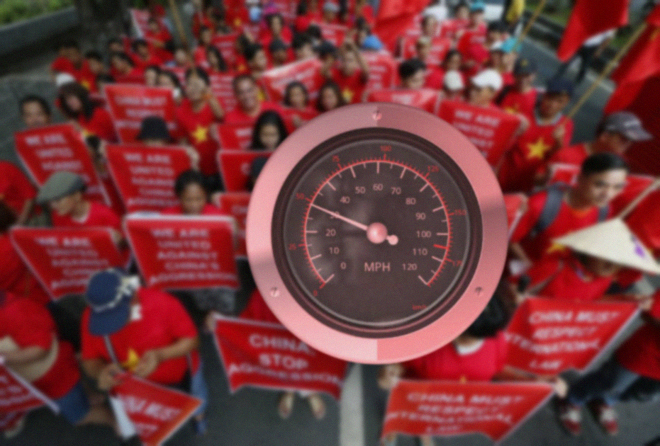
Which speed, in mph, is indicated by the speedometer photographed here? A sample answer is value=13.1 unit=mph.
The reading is value=30 unit=mph
